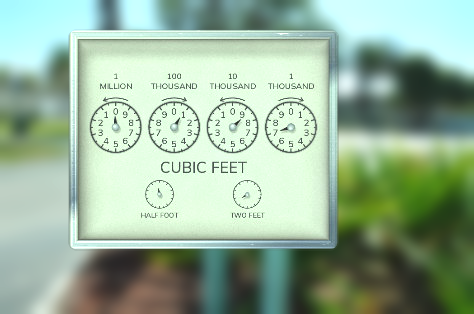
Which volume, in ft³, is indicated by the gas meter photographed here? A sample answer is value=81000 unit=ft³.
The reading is value=8700 unit=ft³
